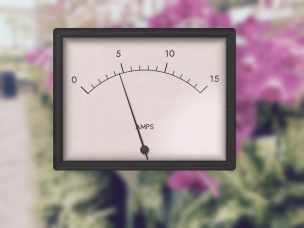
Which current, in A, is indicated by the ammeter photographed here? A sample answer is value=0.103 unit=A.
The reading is value=4.5 unit=A
